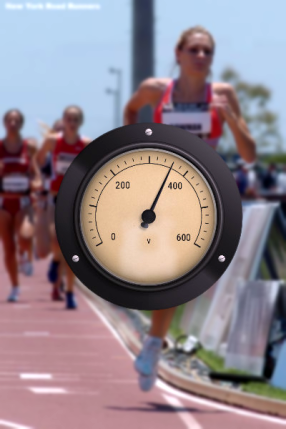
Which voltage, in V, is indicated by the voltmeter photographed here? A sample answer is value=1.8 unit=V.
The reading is value=360 unit=V
